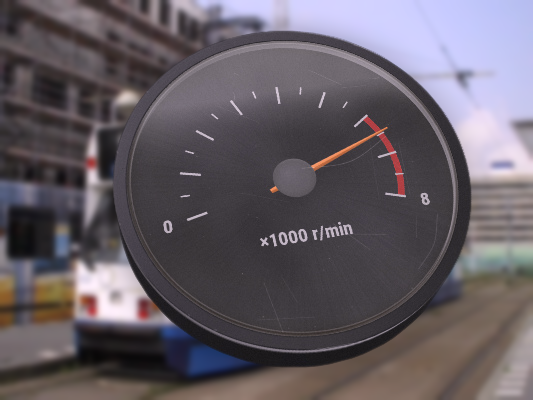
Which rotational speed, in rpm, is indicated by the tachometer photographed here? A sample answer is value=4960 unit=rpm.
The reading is value=6500 unit=rpm
